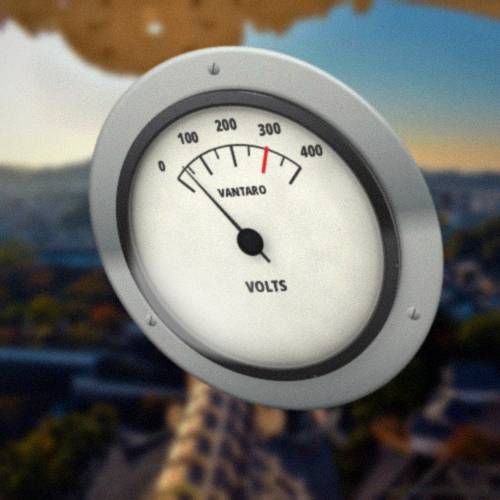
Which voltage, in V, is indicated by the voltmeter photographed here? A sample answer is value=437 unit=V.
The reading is value=50 unit=V
